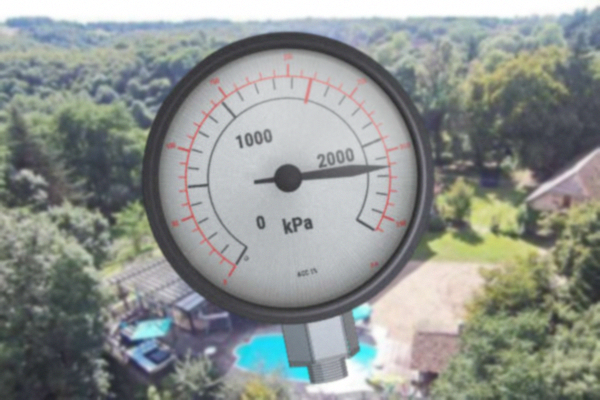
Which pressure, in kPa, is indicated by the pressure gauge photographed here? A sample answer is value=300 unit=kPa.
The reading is value=2150 unit=kPa
